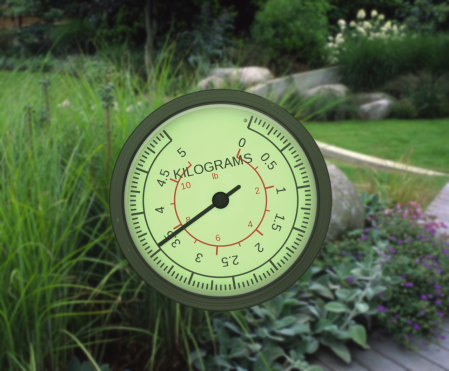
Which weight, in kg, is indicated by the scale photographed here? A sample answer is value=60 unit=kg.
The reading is value=3.55 unit=kg
